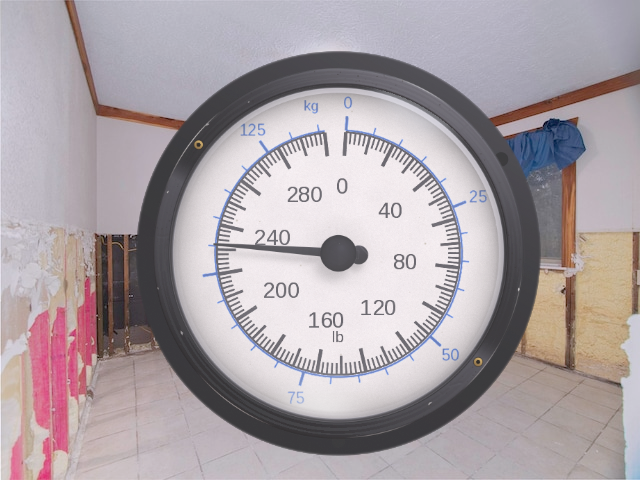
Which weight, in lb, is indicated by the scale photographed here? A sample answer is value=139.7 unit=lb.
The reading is value=232 unit=lb
